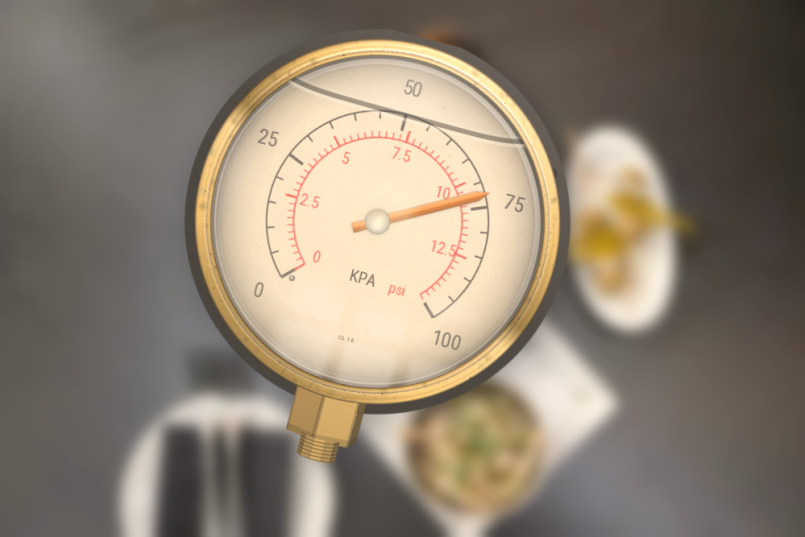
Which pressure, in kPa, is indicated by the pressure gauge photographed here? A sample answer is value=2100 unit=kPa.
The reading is value=72.5 unit=kPa
